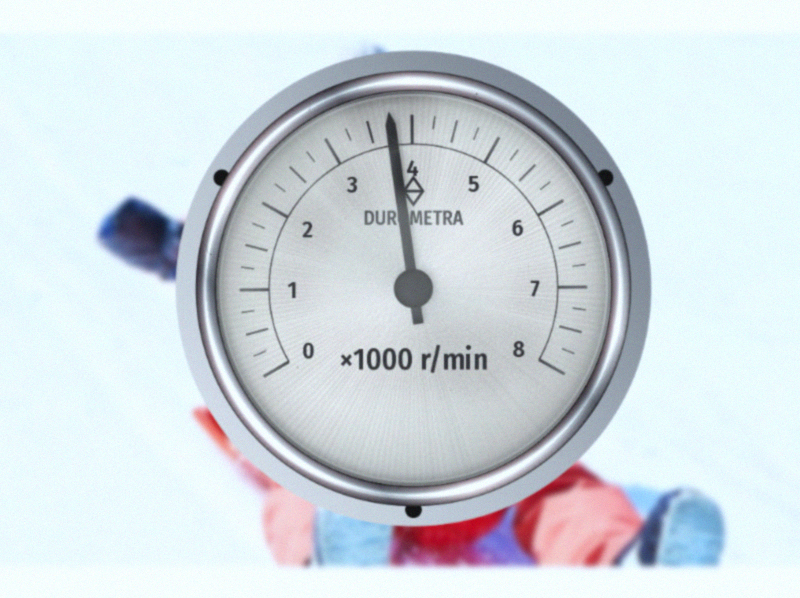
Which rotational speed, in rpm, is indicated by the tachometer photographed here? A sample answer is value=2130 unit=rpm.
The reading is value=3750 unit=rpm
